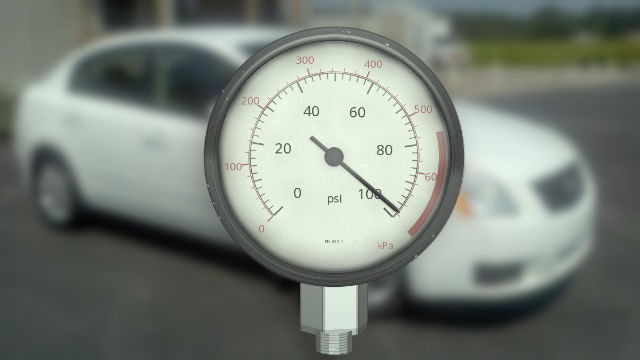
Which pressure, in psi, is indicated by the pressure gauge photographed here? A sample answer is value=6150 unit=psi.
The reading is value=98 unit=psi
